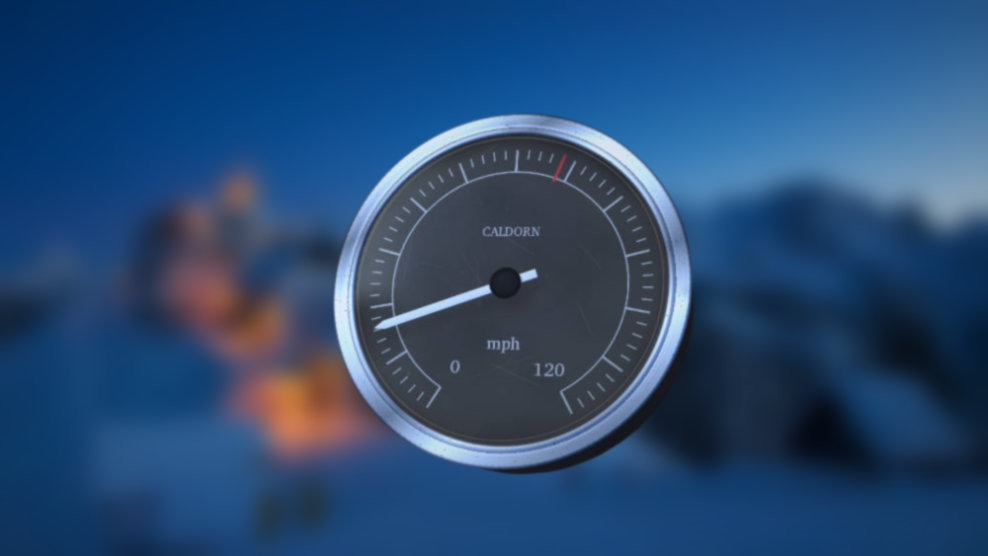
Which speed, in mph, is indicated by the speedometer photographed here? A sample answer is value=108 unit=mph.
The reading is value=16 unit=mph
